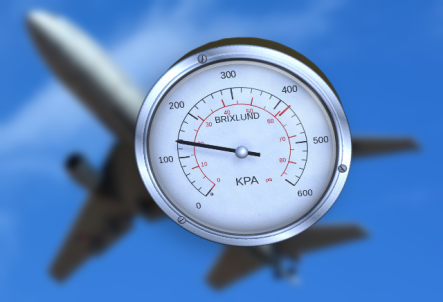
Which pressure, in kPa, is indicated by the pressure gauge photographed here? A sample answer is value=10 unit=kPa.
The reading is value=140 unit=kPa
